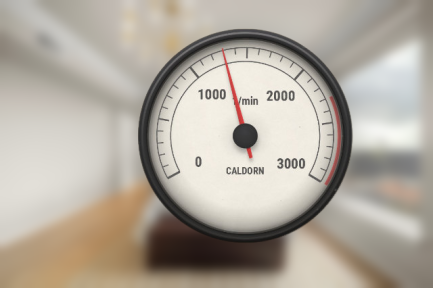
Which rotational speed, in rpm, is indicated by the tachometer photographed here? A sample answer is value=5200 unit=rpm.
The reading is value=1300 unit=rpm
